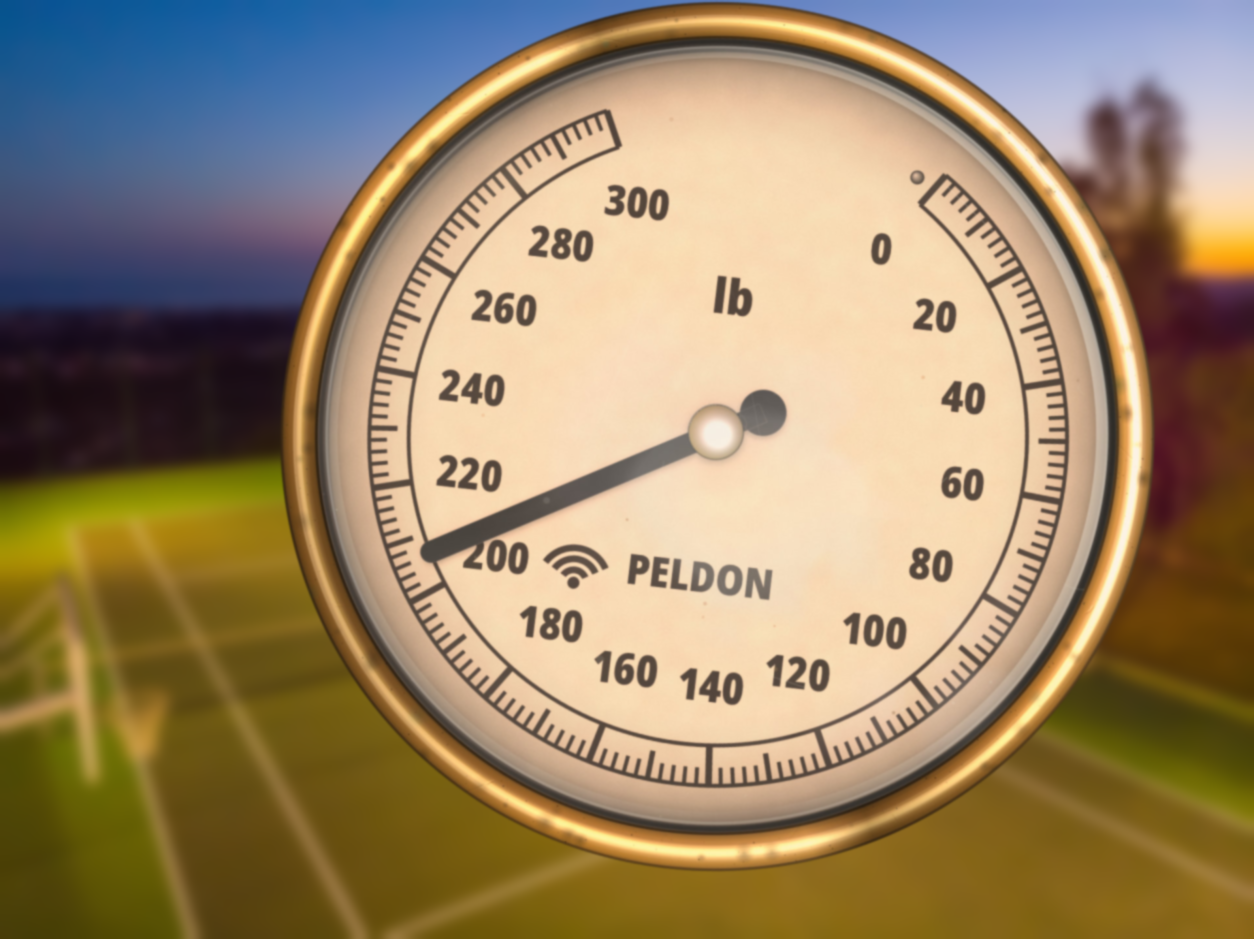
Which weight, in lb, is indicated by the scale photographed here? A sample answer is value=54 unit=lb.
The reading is value=206 unit=lb
